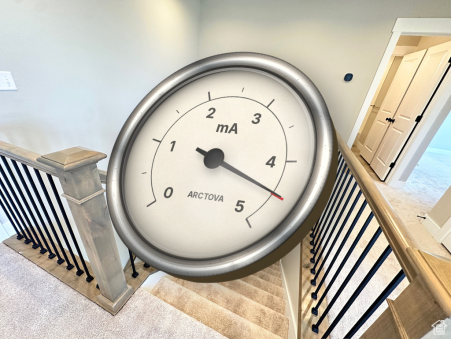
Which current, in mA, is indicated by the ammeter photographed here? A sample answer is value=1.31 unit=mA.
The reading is value=4.5 unit=mA
